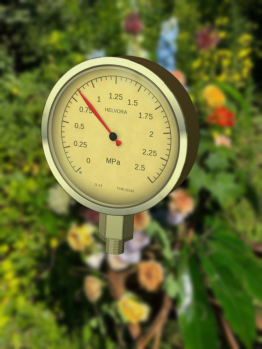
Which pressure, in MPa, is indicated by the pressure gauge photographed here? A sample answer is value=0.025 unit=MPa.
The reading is value=0.85 unit=MPa
